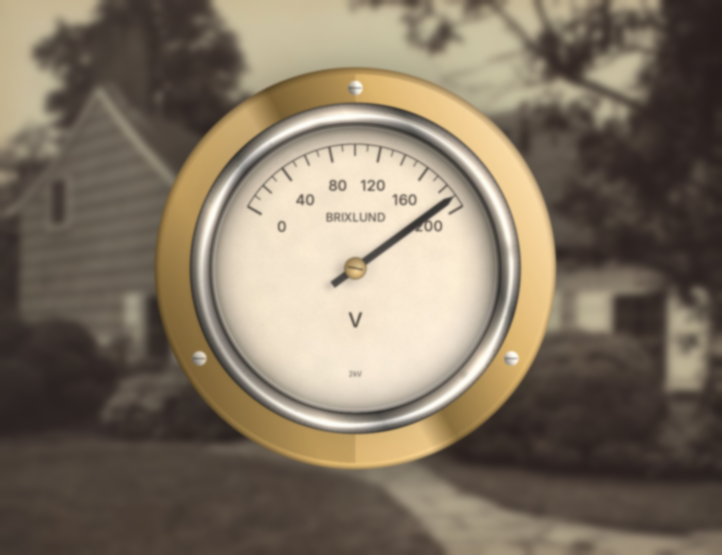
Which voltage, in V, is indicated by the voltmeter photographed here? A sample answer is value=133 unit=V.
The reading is value=190 unit=V
